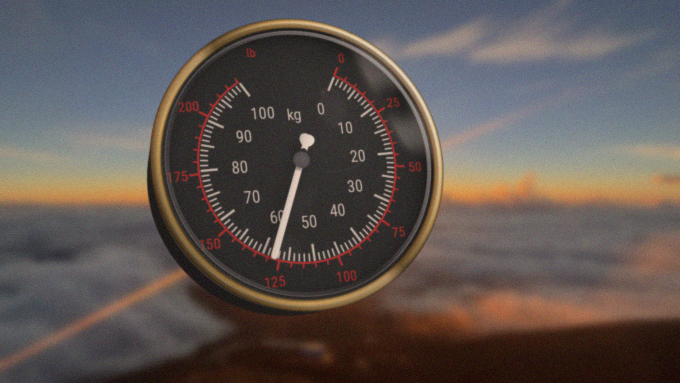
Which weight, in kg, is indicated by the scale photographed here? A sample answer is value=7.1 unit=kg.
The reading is value=58 unit=kg
